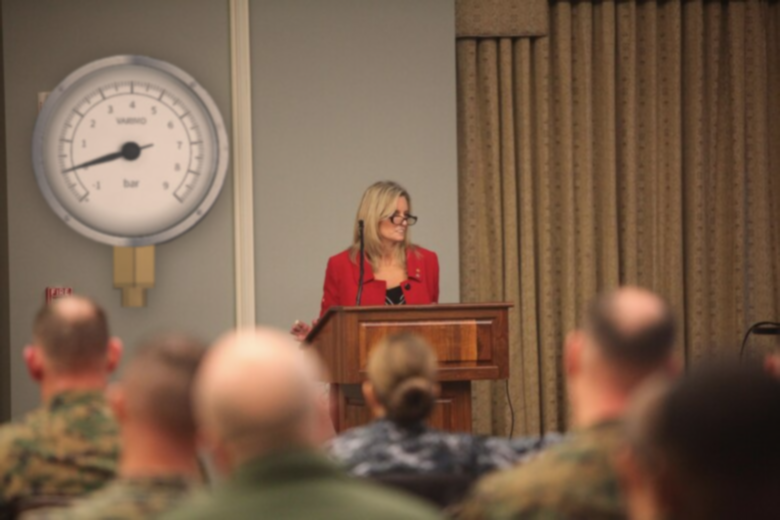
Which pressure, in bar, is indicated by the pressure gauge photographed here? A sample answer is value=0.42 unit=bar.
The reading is value=0 unit=bar
